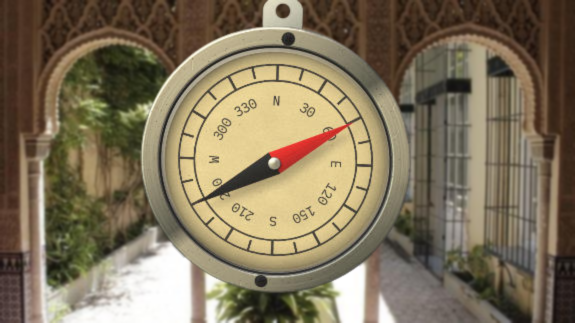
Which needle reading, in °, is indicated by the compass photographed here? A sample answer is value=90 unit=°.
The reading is value=60 unit=°
